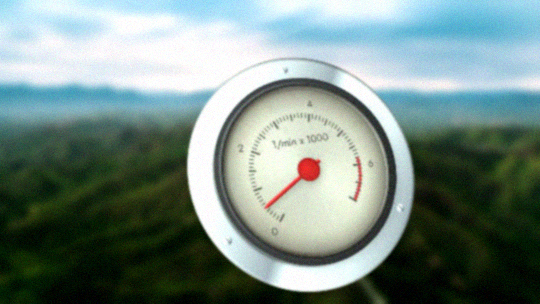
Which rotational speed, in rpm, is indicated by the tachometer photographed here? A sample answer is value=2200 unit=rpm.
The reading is value=500 unit=rpm
